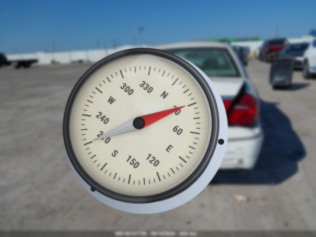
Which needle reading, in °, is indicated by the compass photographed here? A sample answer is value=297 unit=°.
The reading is value=30 unit=°
